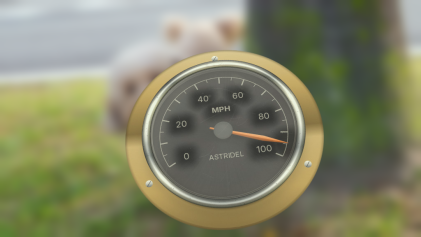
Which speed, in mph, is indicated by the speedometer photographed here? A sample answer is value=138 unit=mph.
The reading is value=95 unit=mph
